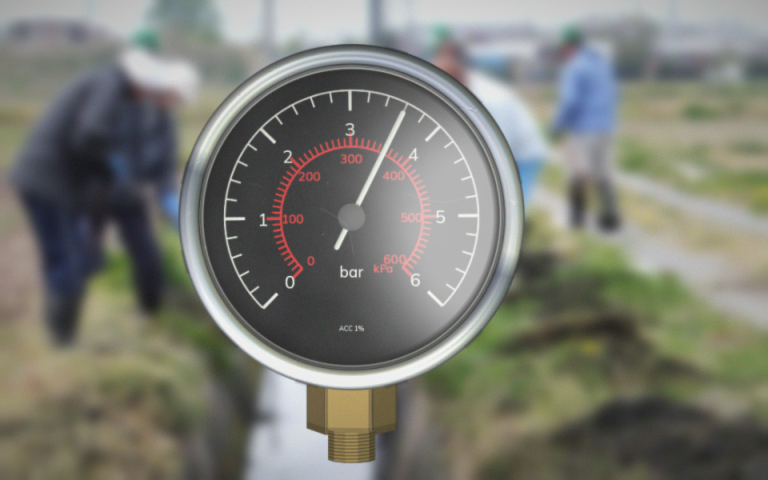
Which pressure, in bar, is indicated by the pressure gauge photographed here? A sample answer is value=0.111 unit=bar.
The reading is value=3.6 unit=bar
